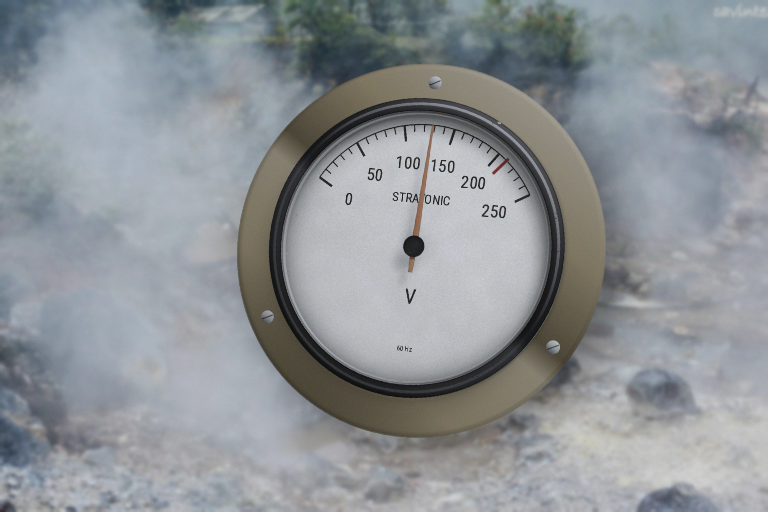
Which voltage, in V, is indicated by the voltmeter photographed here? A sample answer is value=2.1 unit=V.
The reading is value=130 unit=V
